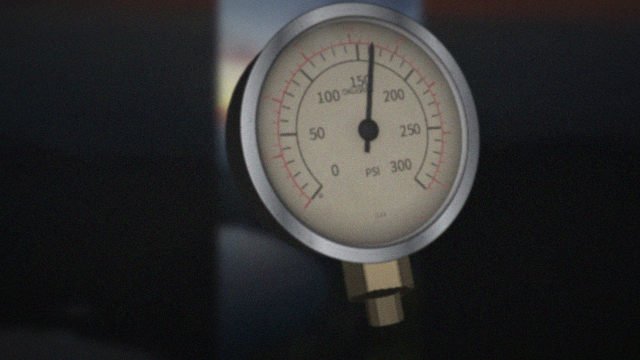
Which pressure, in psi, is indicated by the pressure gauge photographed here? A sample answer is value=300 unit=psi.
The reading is value=160 unit=psi
